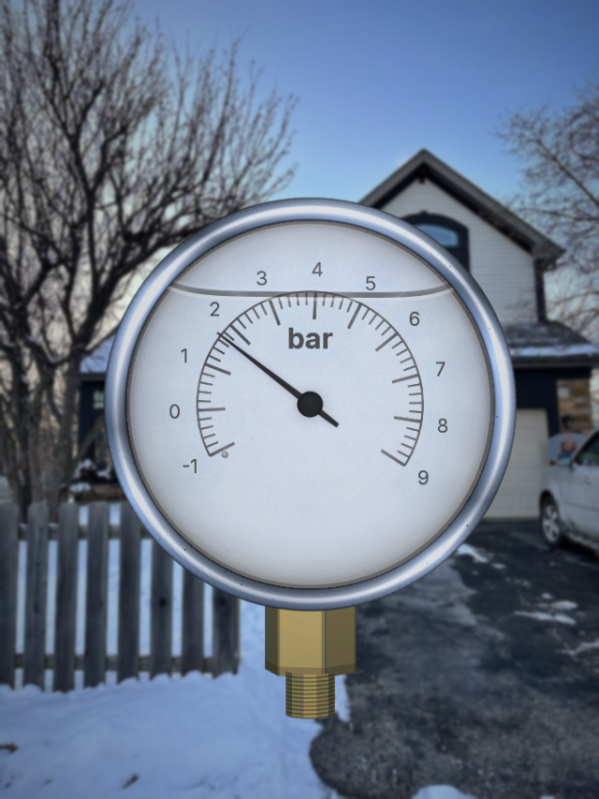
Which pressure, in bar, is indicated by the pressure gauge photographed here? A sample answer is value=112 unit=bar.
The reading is value=1.7 unit=bar
